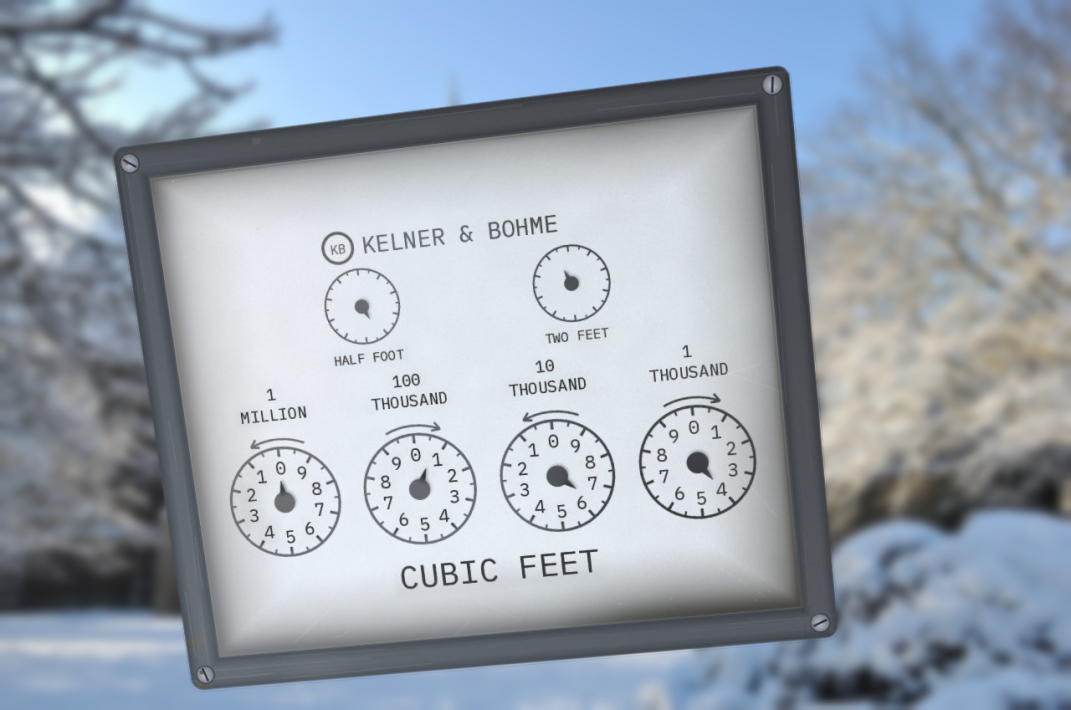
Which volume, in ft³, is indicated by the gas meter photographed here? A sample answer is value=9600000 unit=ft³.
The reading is value=6400 unit=ft³
